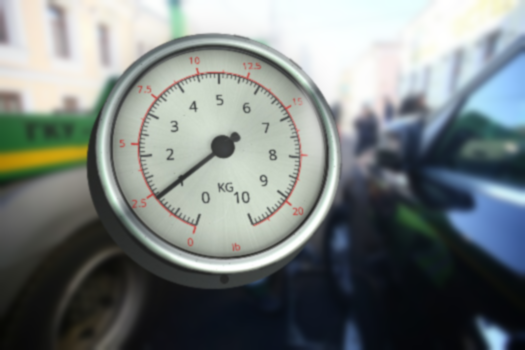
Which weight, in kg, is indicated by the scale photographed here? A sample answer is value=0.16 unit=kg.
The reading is value=1 unit=kg
